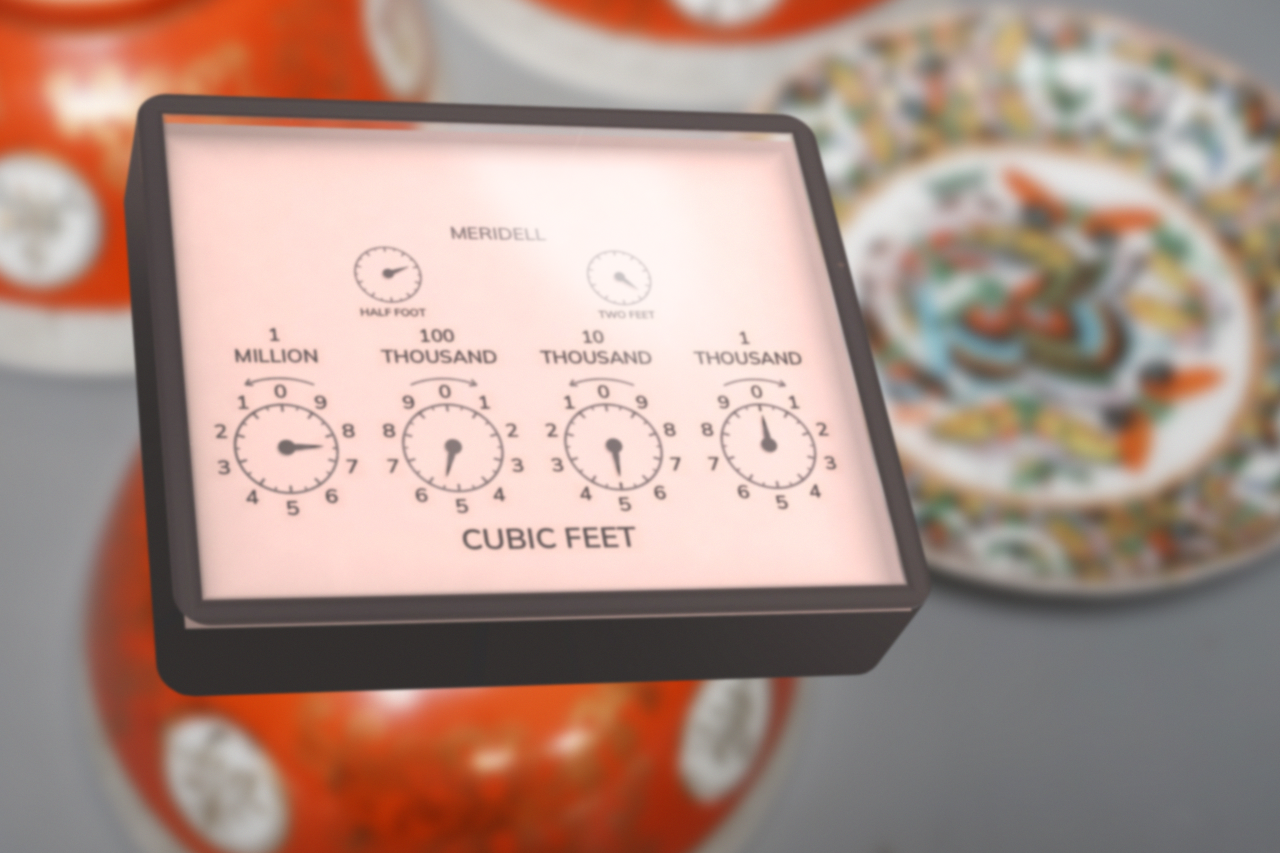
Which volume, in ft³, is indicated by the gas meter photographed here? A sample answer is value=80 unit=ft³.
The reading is value=755000 unit=ft³
